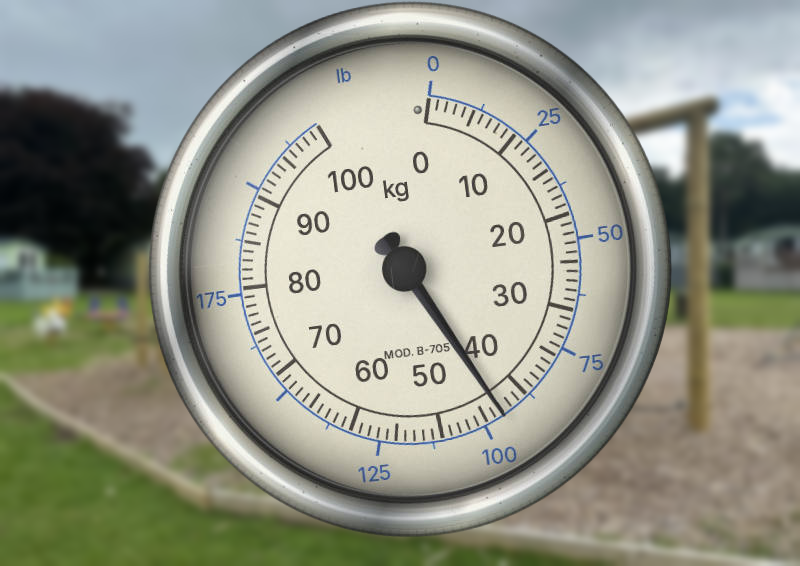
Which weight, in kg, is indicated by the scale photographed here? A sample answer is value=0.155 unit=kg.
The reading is value=43 unit=kg
